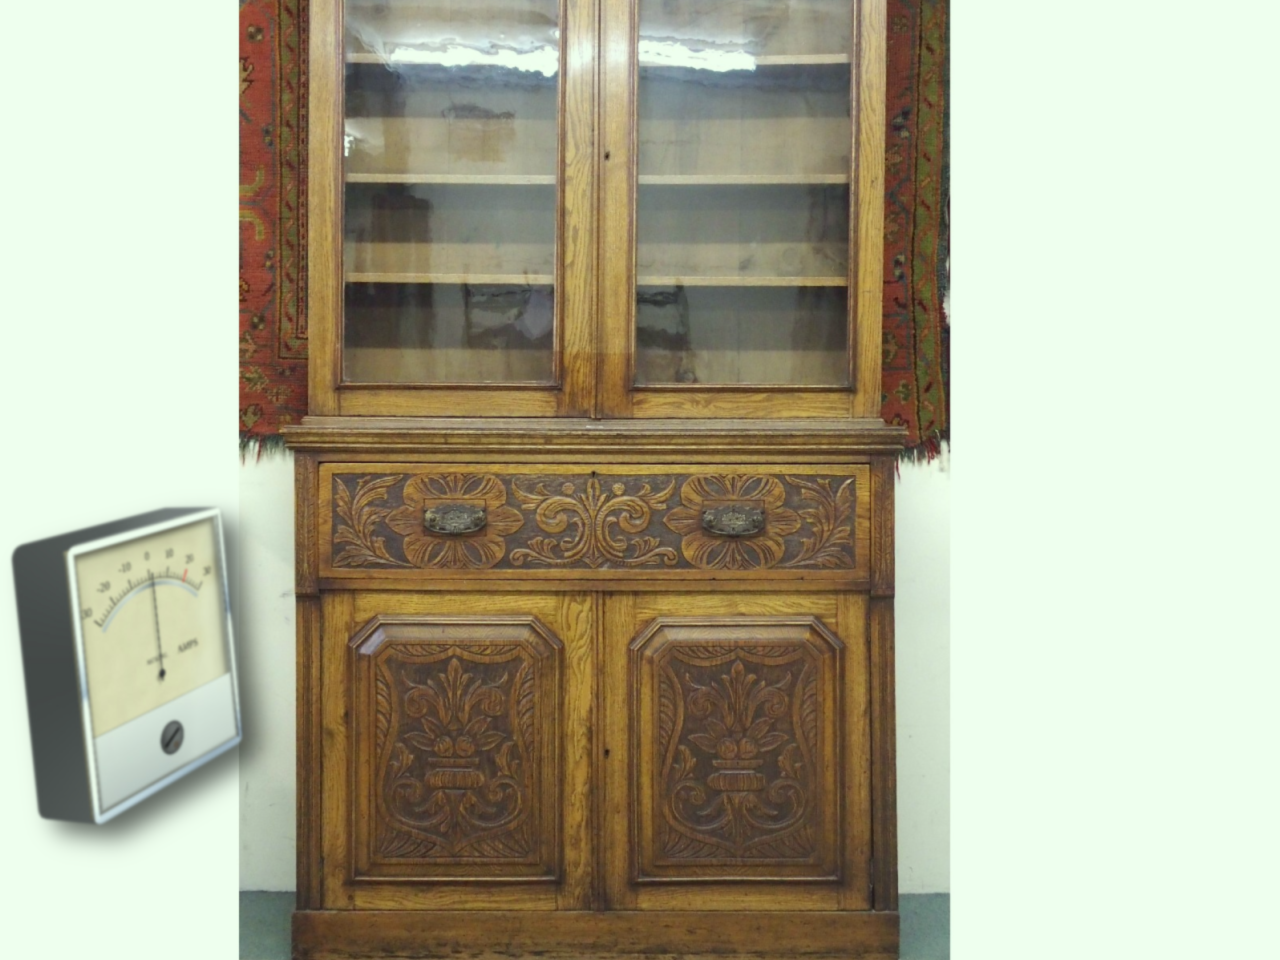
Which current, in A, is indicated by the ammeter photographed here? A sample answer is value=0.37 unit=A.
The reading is value=0 unit=A
